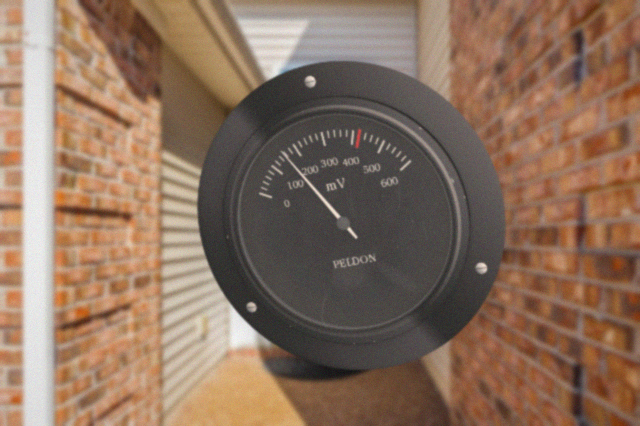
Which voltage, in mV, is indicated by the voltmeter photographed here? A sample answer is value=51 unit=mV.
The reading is value=160 unit=mV
